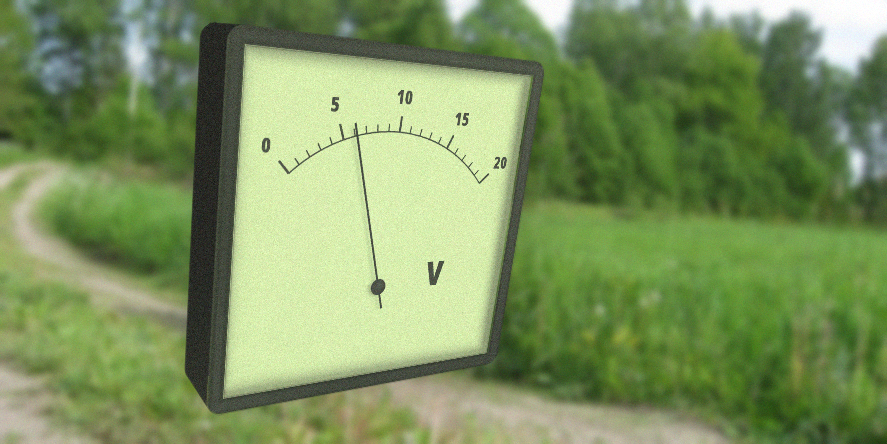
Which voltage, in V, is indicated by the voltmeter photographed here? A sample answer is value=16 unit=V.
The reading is value=6 unit=V
